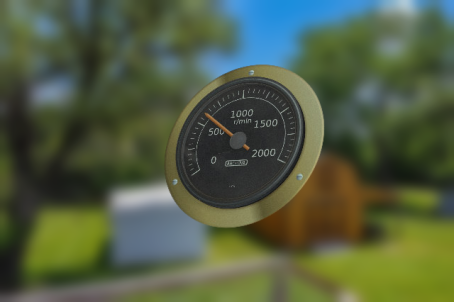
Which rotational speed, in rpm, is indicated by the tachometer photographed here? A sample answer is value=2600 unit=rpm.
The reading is value=600 unit=rpm
